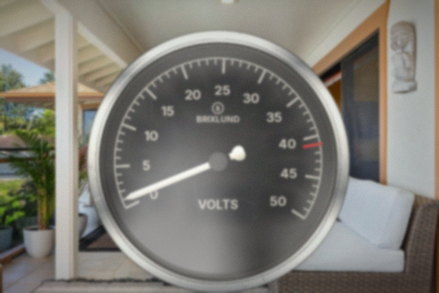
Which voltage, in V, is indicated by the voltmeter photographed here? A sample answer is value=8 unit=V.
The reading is value=1 unit=V
